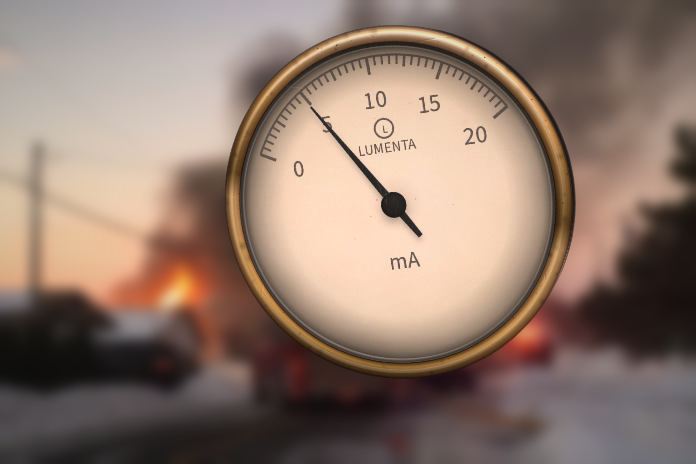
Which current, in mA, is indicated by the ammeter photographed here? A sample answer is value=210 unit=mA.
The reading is value=5 unit=mA
